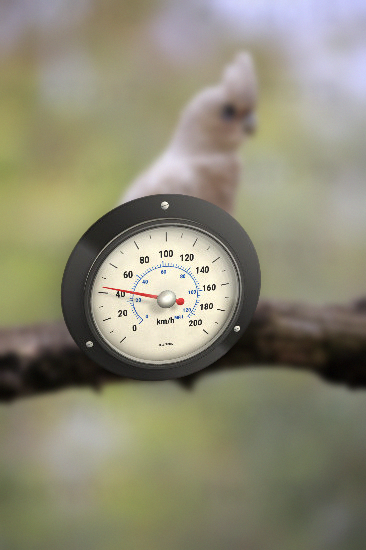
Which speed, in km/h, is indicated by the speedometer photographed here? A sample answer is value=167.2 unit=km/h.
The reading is value=45 unit=km/h
